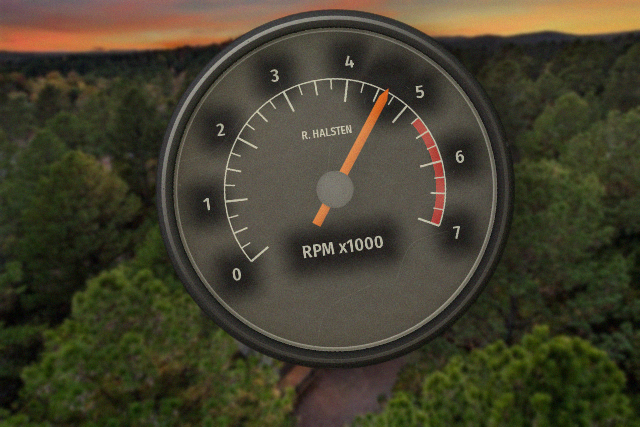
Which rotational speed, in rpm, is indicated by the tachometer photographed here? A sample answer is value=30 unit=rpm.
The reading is value=4625 unit=rpm
